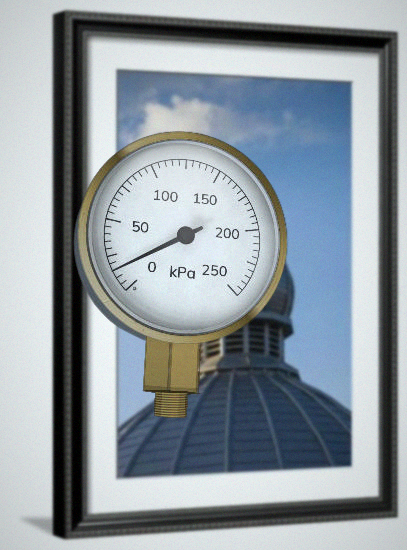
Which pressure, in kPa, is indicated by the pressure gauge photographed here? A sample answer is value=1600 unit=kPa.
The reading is value=15 unit=kPa
